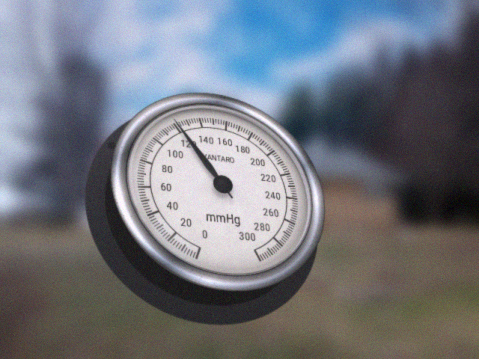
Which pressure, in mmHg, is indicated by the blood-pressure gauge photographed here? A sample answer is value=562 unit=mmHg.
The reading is value=120 unit=mmHg
